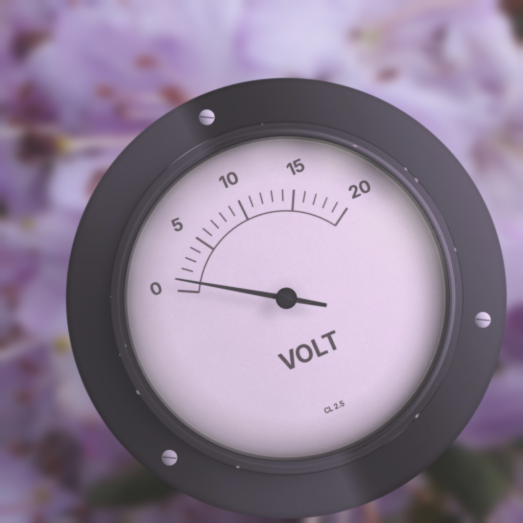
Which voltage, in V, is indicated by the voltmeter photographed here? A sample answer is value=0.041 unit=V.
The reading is value=1 unit=V
